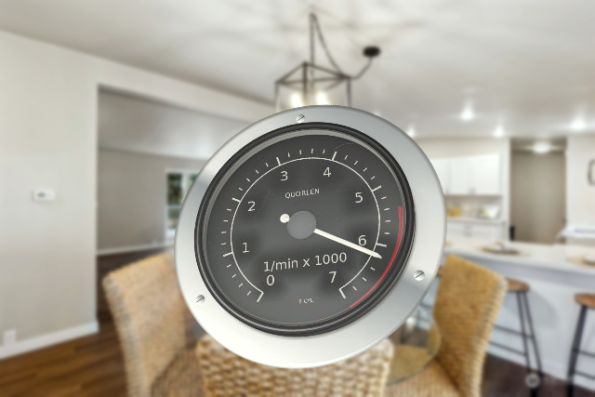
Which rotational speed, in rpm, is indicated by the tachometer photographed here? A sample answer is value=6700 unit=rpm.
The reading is value=6200 unit=rpm
